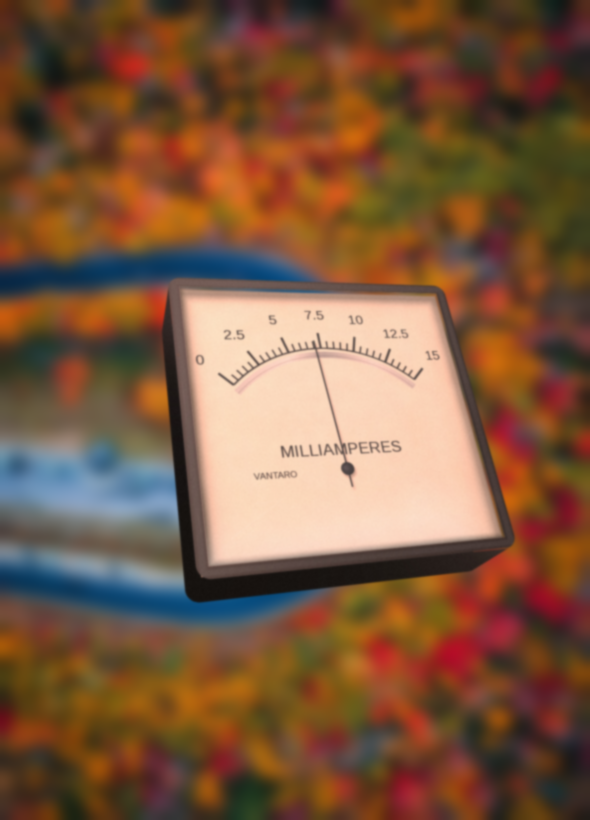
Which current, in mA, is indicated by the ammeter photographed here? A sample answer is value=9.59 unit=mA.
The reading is value=7 unit=mA
